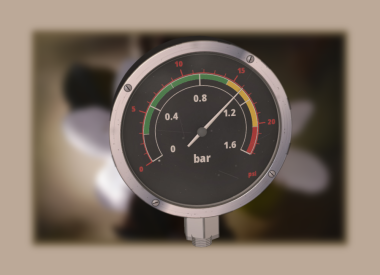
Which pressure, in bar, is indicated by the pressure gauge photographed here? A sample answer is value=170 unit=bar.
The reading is value=1.1 unit=bar
